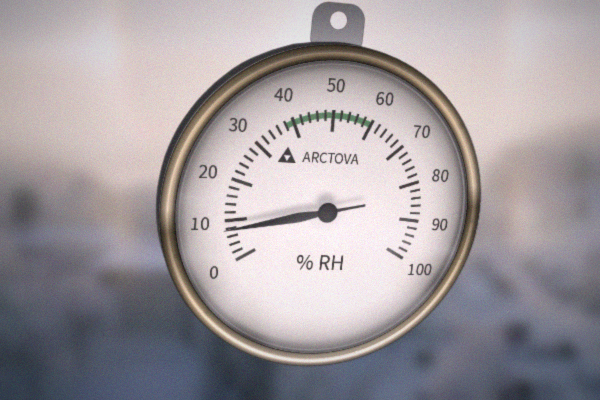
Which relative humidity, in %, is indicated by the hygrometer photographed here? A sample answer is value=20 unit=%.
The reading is value=8 unit=%
